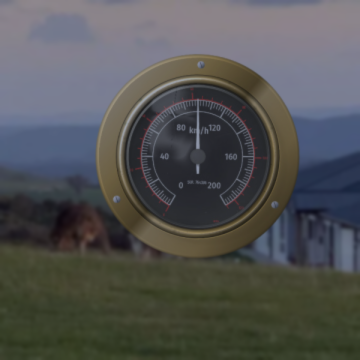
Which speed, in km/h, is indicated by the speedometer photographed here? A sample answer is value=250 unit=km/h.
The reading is value=100 unit=km/h
